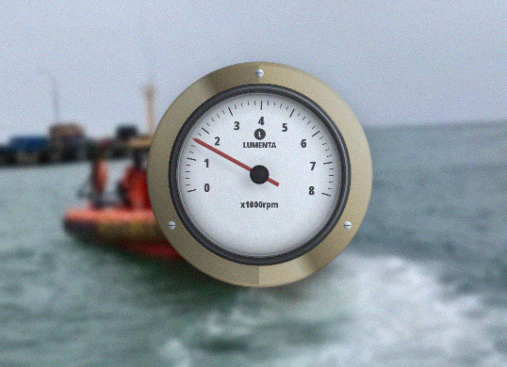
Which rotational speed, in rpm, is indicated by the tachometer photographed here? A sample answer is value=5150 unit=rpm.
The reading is value=1600 unit=rpm
